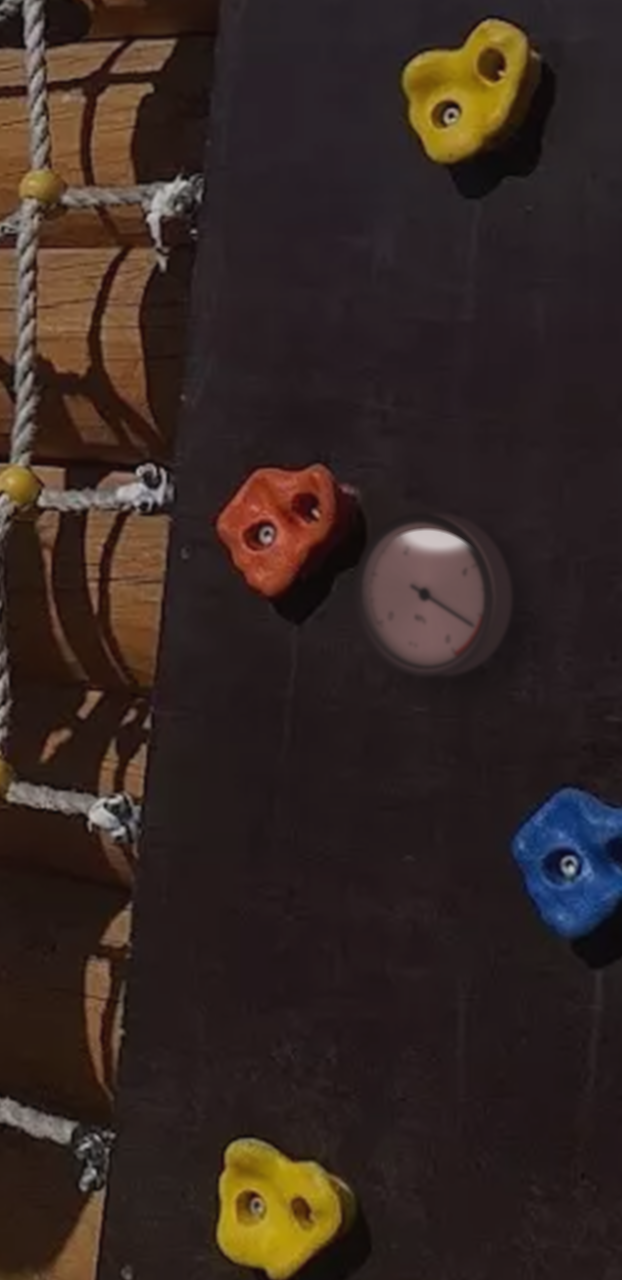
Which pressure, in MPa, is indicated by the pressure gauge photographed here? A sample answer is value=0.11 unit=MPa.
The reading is value=5.25 unit=MPa
